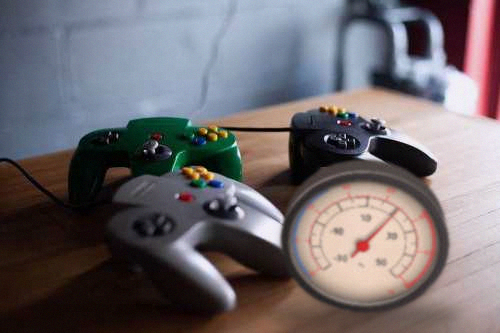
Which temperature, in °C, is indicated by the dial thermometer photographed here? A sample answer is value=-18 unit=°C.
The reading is value=20 unit=°C
